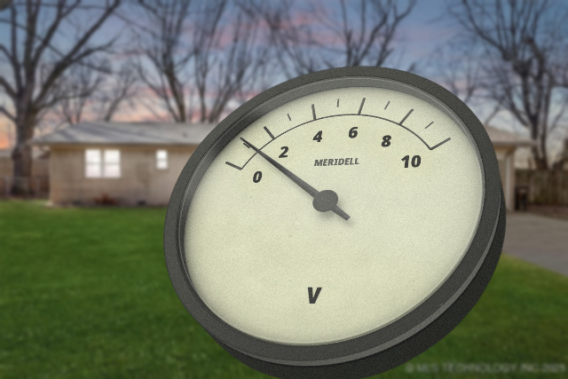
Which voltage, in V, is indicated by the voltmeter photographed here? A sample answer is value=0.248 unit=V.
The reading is value=1 unit=V
